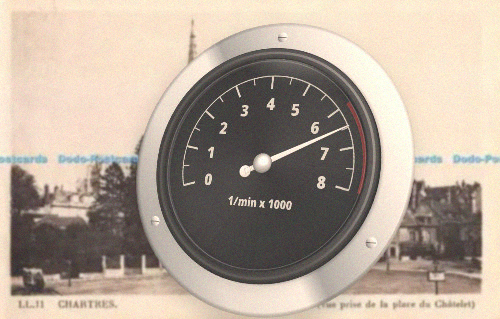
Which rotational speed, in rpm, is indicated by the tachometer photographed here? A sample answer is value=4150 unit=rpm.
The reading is value=6500 unit=rpm
